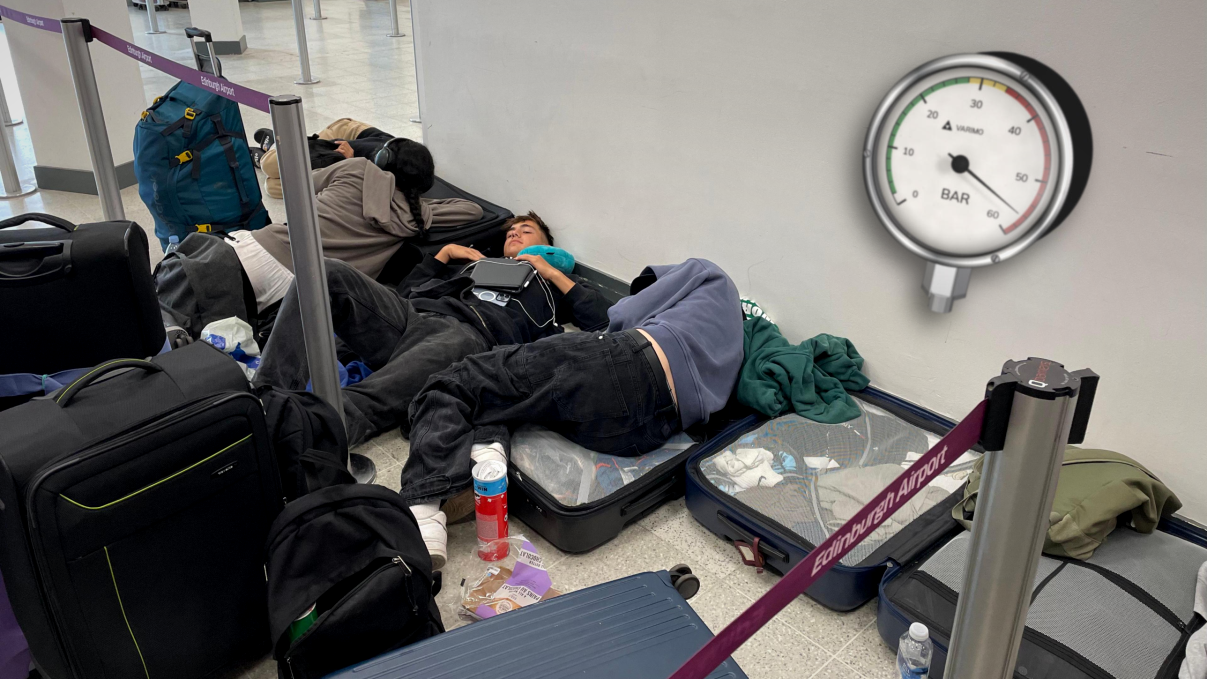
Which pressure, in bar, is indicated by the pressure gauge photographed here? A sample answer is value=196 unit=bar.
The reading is value=56 unit=bar
